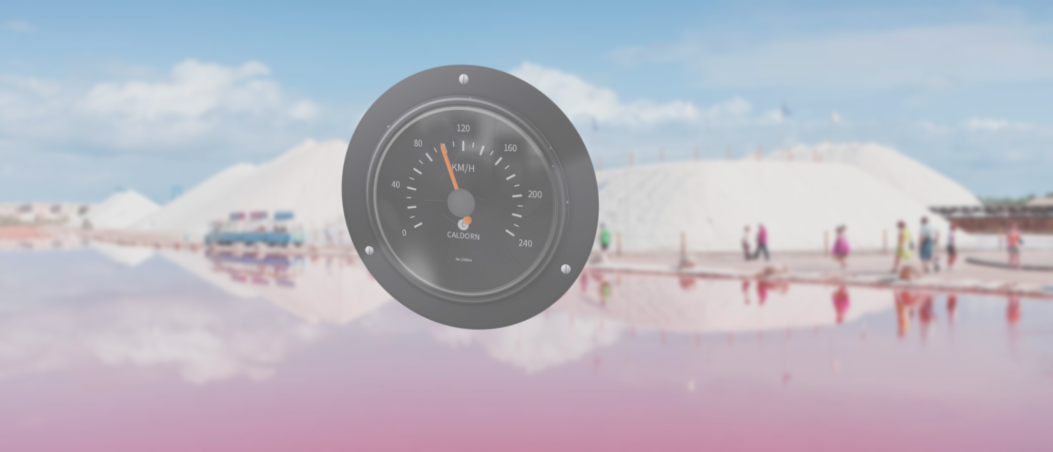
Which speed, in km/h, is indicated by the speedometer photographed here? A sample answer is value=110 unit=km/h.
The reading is value=100 unit=km/h
